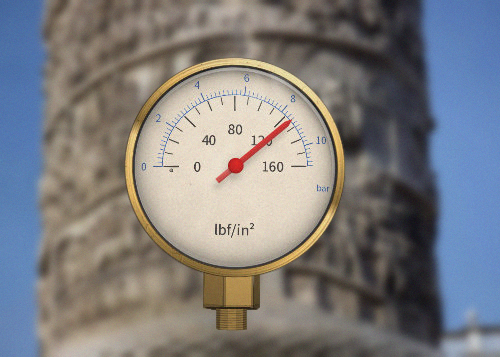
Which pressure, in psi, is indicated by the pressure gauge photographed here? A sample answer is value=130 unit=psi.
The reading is value=125 unit=psi
